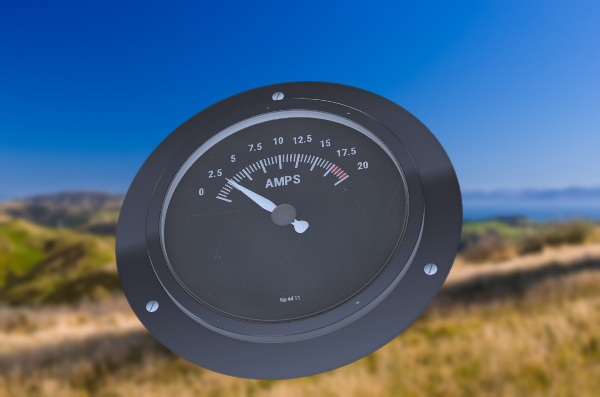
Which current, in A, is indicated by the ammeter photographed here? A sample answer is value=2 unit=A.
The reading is value=2.5 unit=A
